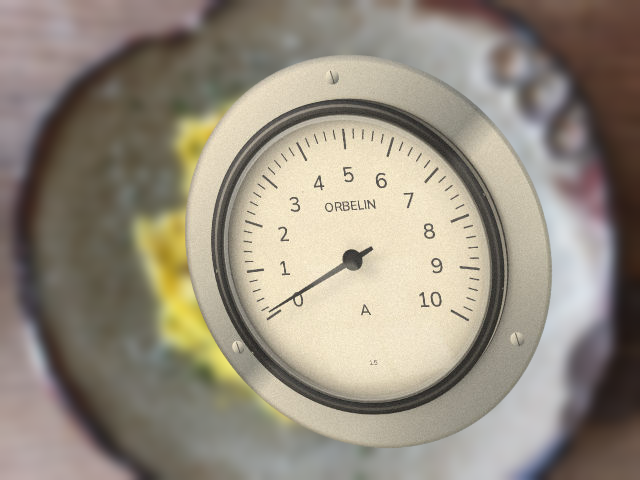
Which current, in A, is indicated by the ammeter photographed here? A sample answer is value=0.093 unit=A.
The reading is value=0.1 unit=A
